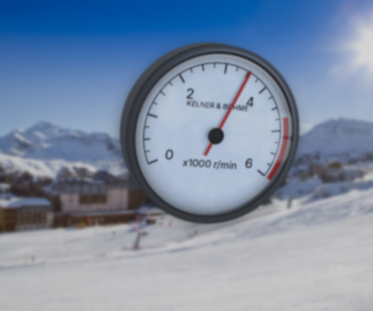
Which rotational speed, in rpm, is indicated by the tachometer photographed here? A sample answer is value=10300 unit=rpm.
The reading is value=3500 unit=rpm
